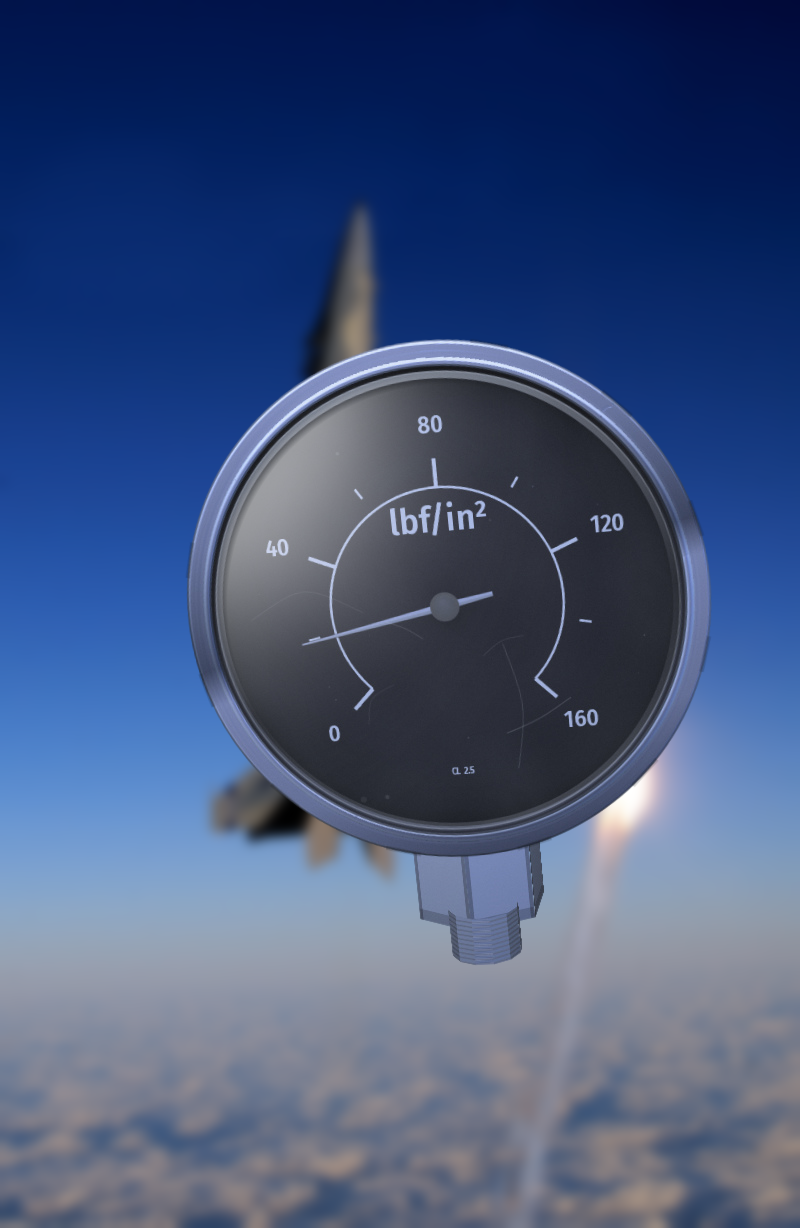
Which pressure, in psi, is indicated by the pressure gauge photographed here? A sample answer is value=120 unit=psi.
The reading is value=20 unit=psi
